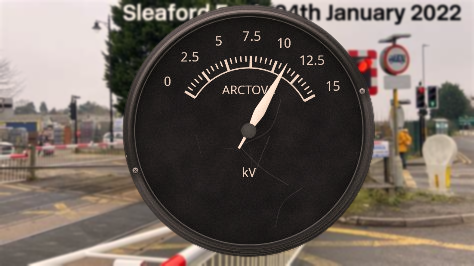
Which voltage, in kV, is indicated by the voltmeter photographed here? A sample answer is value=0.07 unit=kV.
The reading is value=11 unit=kV
